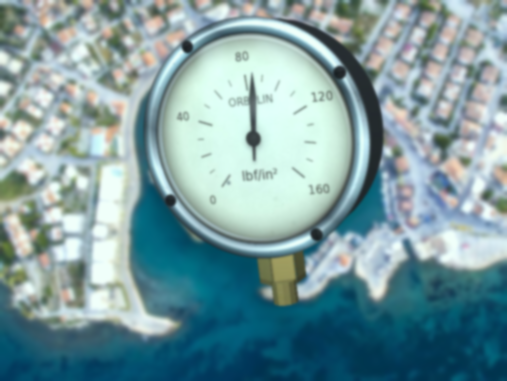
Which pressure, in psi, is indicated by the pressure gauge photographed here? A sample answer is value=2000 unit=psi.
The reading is value=85 unit=psi
